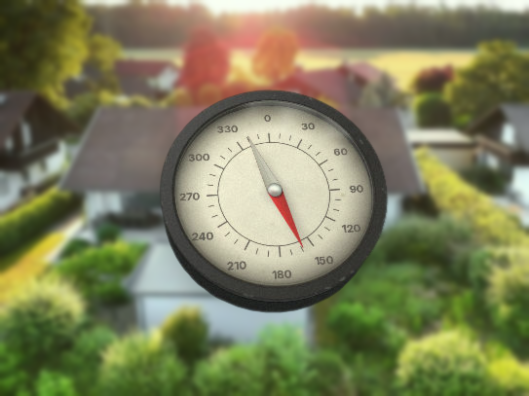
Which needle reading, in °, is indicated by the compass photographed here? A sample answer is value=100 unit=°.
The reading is value=160 unit=°
